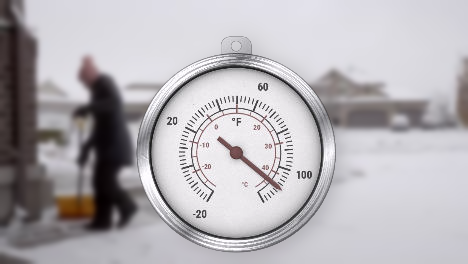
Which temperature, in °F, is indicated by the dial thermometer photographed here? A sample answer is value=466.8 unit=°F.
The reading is value=110 unit=°F
